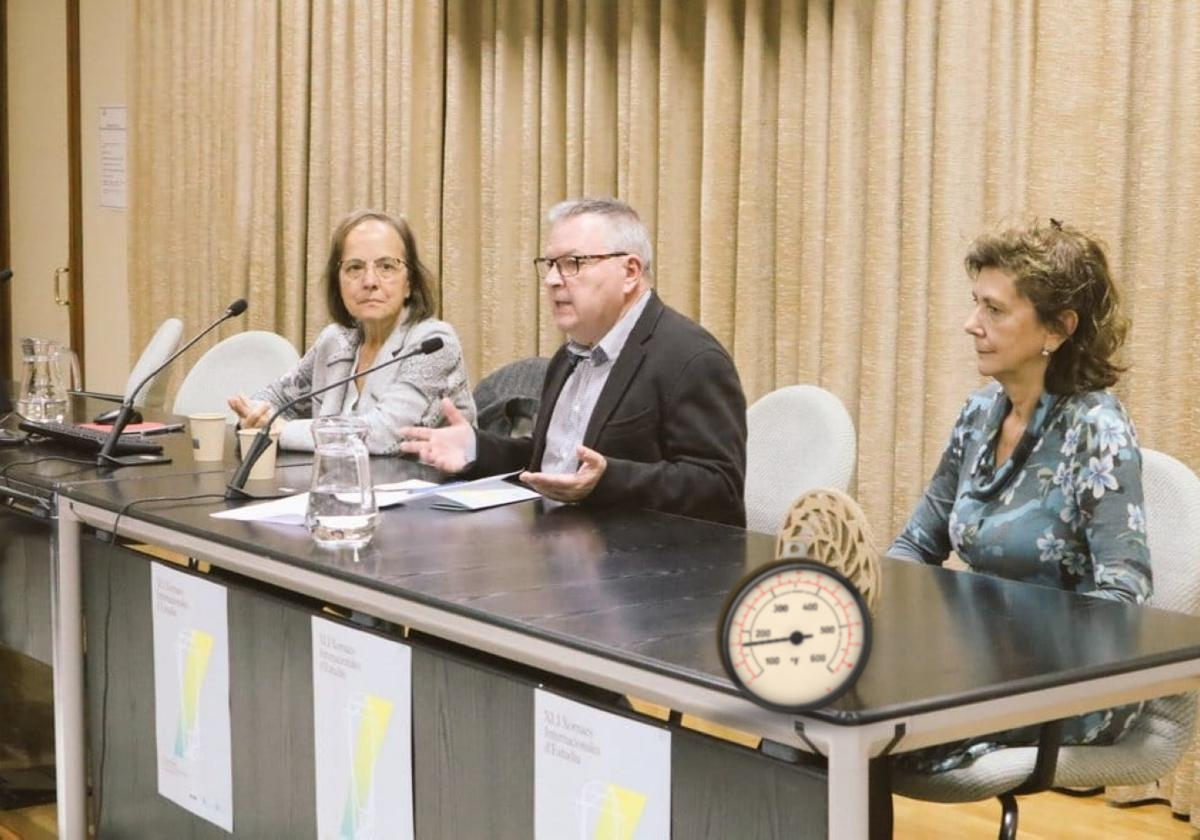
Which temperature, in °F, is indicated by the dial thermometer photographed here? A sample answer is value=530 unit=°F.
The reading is value=175 unit=°F
